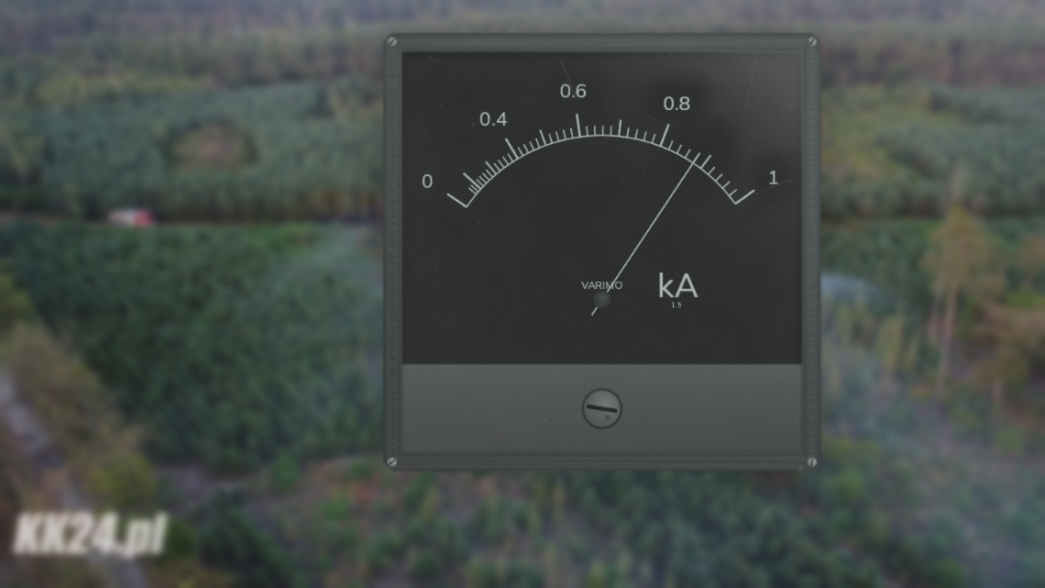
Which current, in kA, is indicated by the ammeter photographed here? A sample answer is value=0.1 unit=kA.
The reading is value=0.88 unit=kA
